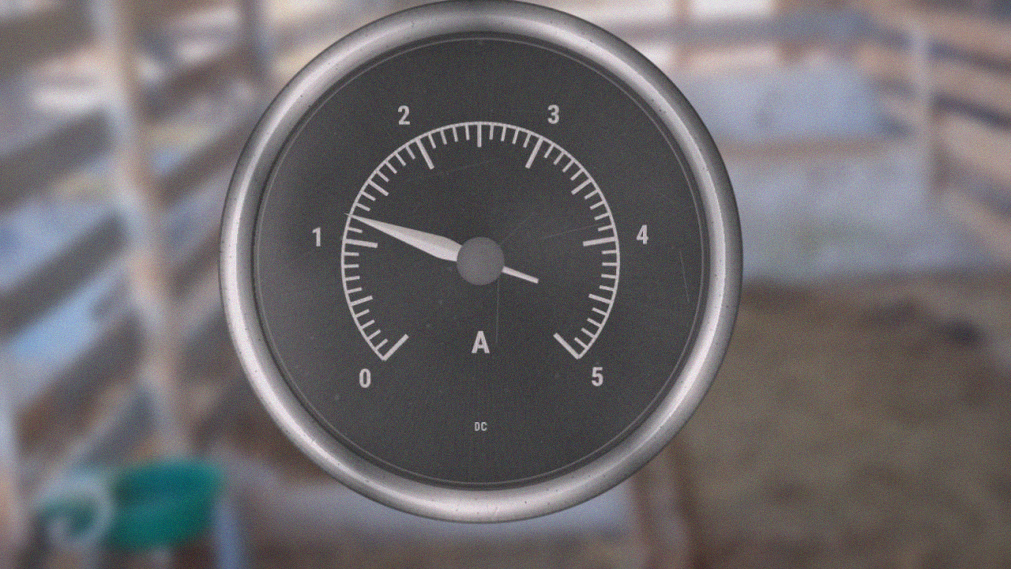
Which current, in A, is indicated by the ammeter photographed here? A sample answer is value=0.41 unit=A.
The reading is value=1.2 unit=A
